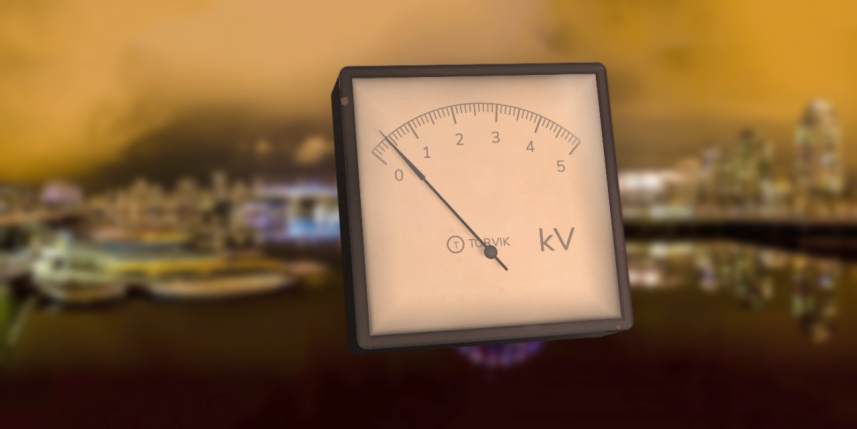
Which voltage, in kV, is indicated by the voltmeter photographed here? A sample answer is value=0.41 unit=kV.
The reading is value=0.4 unit=kV
